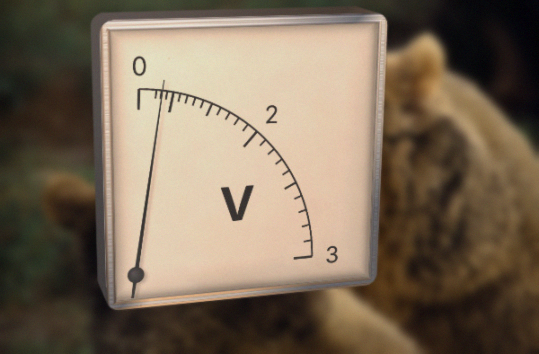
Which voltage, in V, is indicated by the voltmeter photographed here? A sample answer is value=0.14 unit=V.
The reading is value=0.8 unit=V
